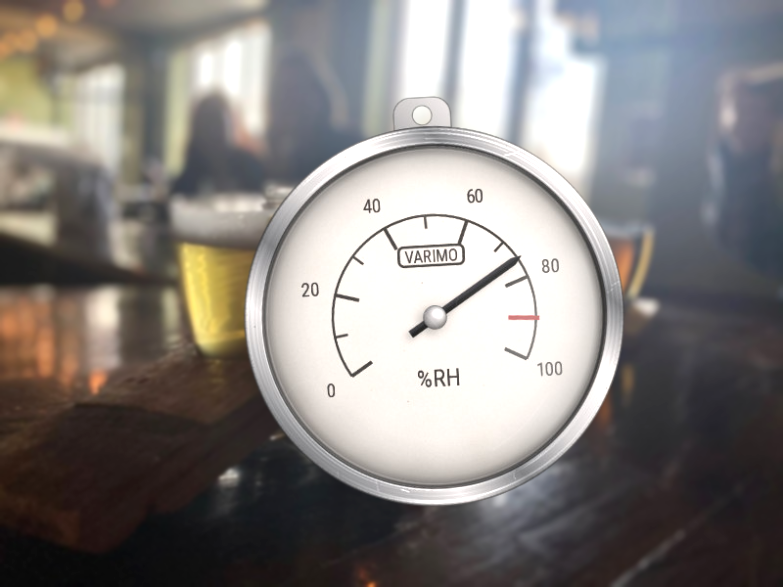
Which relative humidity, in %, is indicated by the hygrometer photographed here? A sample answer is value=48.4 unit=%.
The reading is value=75 unit=%
